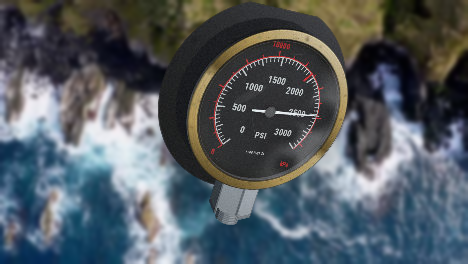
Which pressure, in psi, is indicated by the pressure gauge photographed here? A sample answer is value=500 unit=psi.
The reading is value=2500 unit=psi
